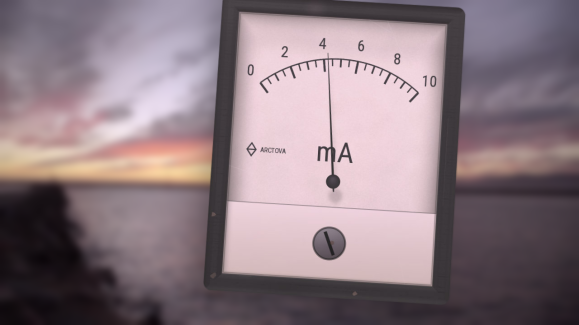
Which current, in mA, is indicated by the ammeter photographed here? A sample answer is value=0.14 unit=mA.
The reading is value=4.25 unit=mA
